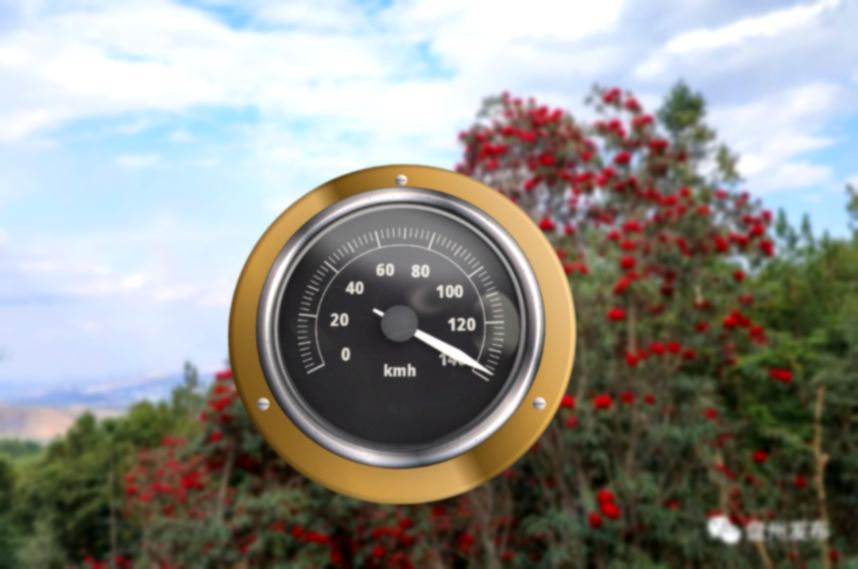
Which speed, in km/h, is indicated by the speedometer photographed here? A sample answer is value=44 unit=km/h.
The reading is value=138 unit=km/h
